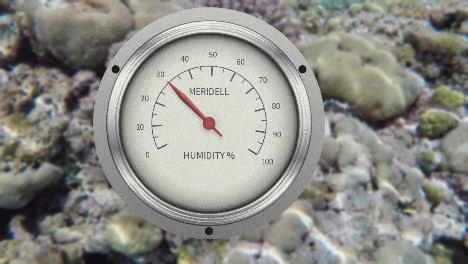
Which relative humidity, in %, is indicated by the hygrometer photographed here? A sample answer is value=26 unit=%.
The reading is value=30 unit=%
